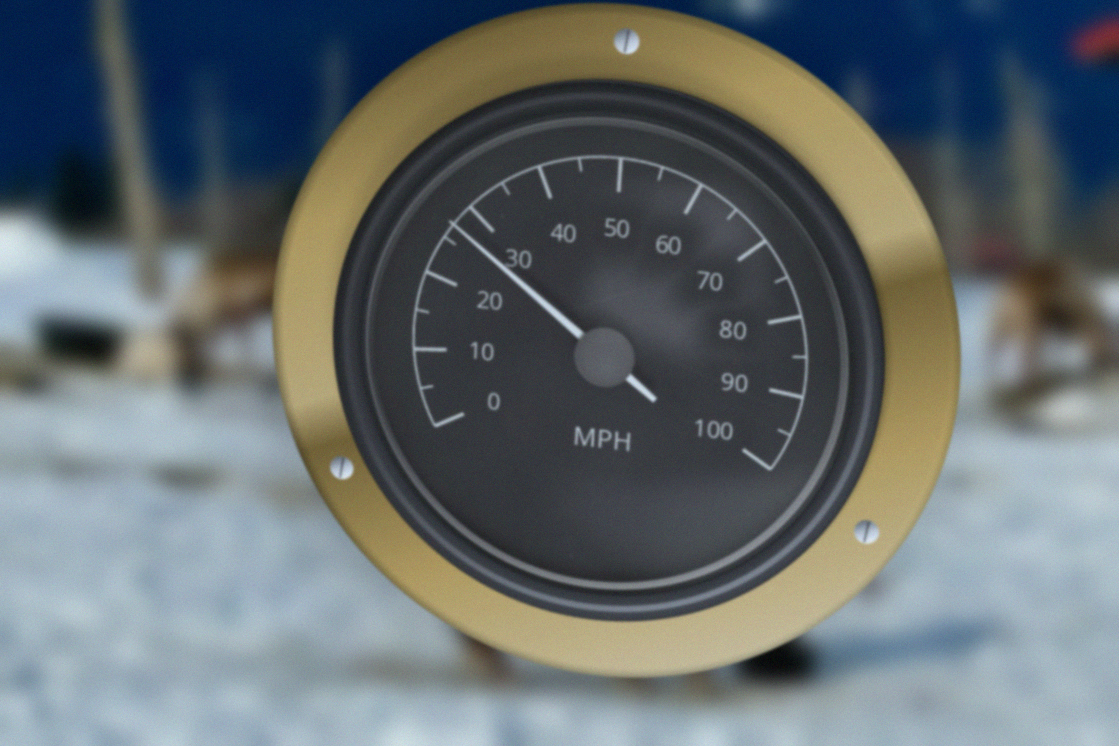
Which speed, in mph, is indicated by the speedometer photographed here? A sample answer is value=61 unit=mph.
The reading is value=27.5 unit=mph
